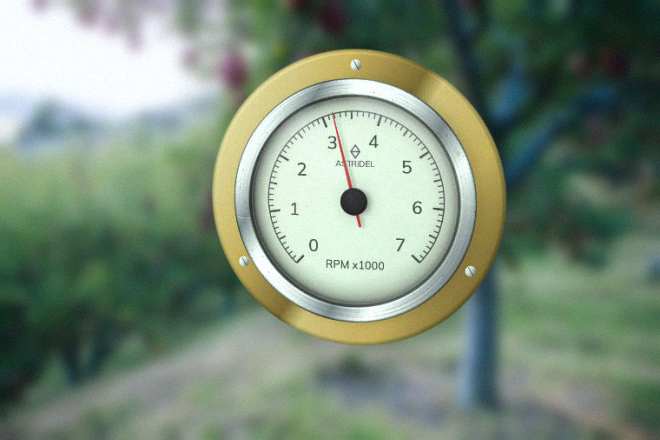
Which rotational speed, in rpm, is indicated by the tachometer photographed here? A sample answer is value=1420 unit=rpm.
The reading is value=3200 unit=rpm
